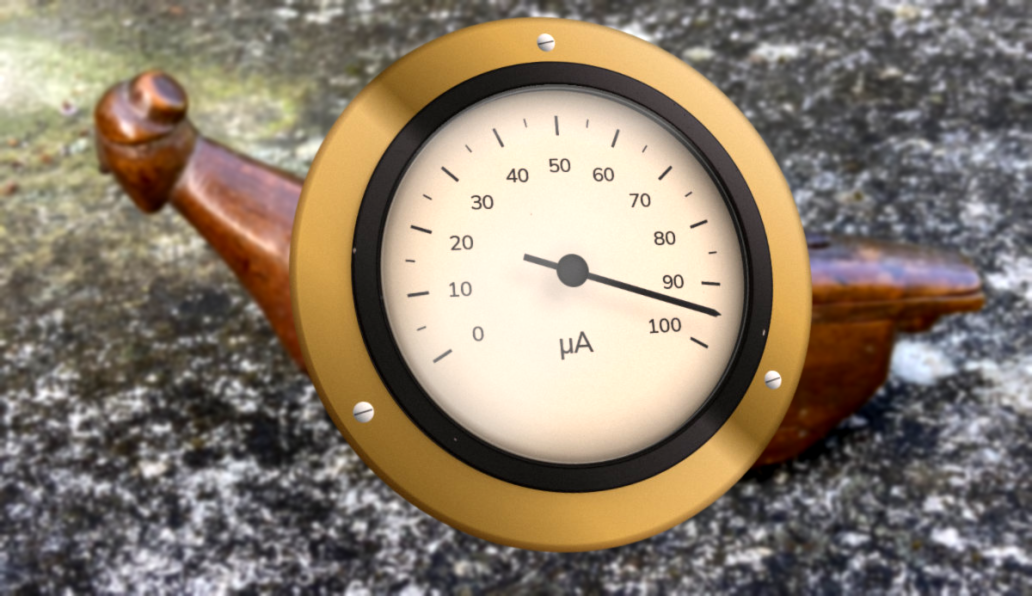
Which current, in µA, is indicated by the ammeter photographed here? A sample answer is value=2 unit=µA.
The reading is value=95 unit=µA
